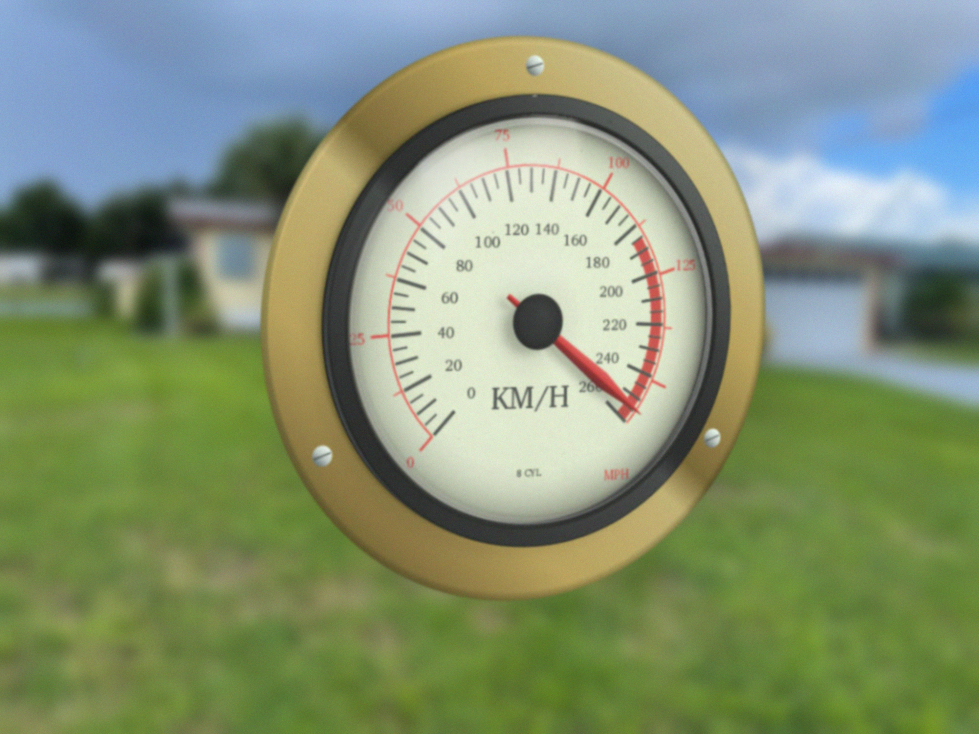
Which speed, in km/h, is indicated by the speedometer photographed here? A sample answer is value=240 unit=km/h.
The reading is value=255 unit=km/h
